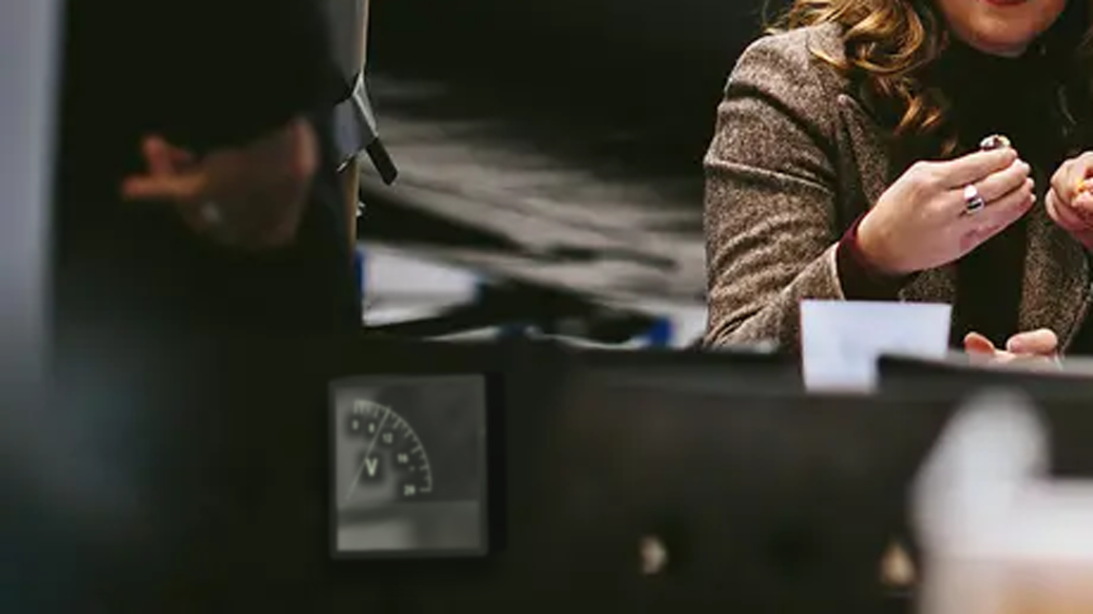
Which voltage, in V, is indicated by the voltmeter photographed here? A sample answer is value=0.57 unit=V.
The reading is value=10 unit=V
